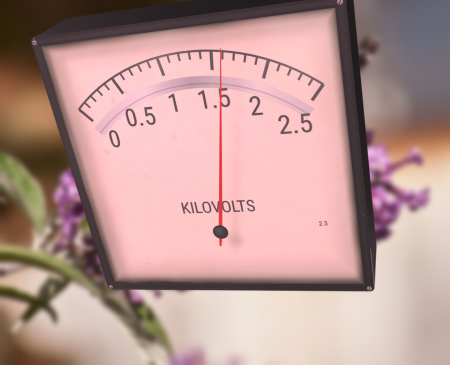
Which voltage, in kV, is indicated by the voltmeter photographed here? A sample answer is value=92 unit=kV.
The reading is value=1.6 unit=kV
